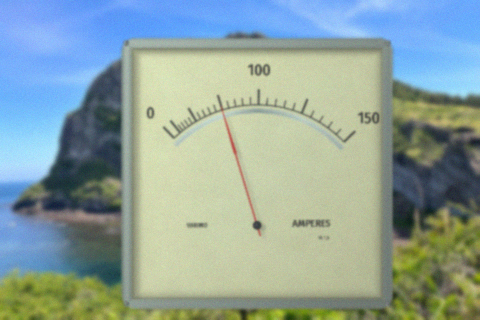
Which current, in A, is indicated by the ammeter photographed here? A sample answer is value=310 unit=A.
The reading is value=75 unit=A
